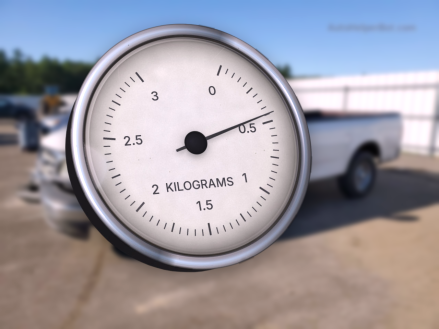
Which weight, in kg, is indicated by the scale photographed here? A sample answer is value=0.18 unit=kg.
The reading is value=0.45 unit=kg
